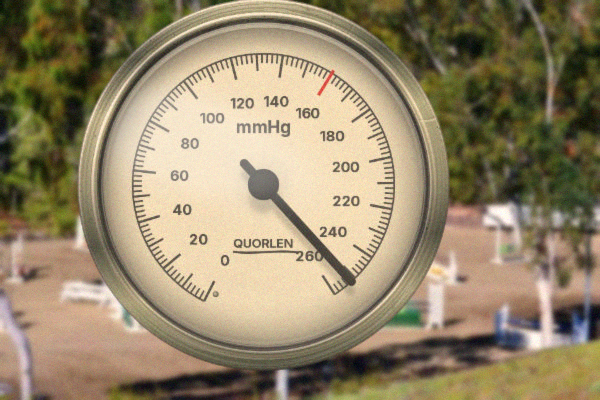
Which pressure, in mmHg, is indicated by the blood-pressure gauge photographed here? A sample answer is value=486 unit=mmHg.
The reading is value=252 unit=mmHg
